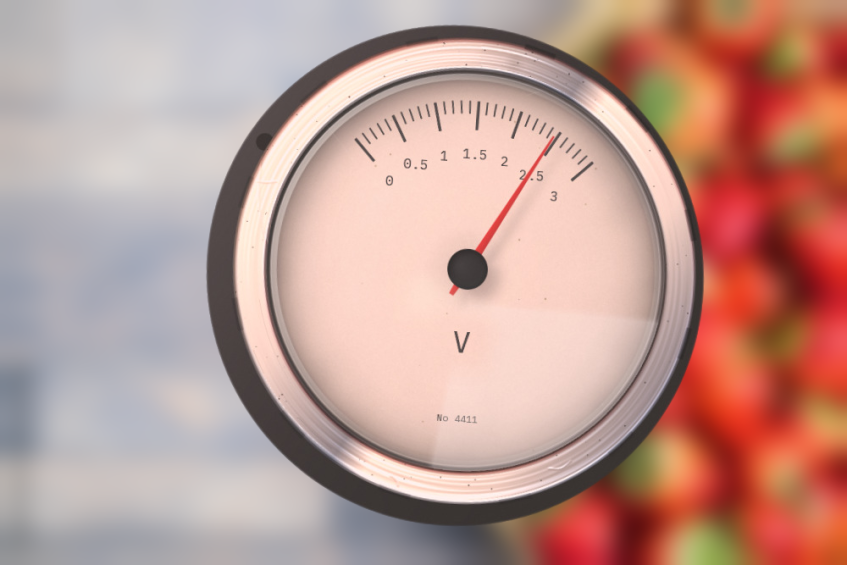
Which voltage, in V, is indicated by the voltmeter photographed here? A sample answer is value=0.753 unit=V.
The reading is value=2.45 unit=V
